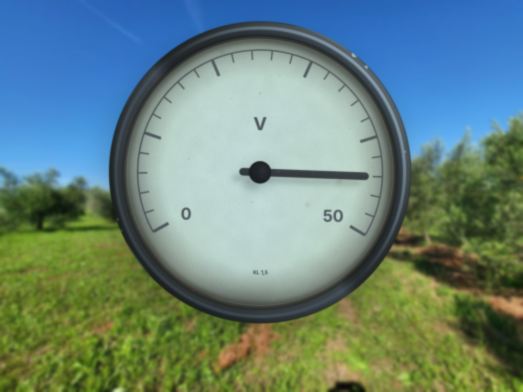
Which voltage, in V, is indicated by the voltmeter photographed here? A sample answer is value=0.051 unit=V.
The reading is value=44 unit=V
